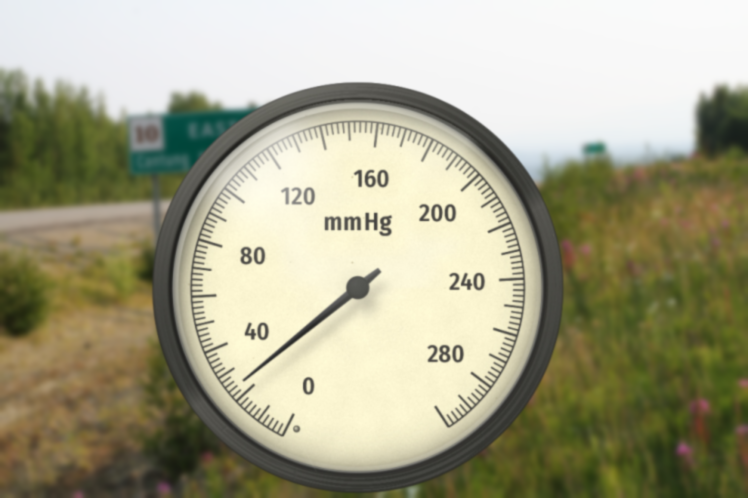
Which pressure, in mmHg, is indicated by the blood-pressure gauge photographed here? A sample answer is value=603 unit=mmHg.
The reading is value=24 unit=mmHg
